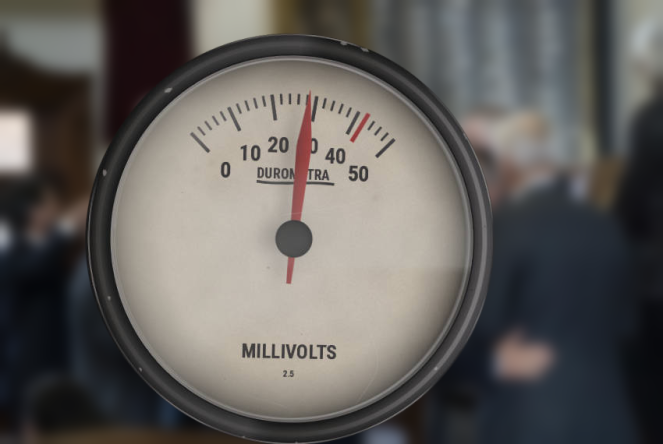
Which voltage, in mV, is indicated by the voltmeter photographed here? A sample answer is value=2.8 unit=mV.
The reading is value=28 unit=mV
